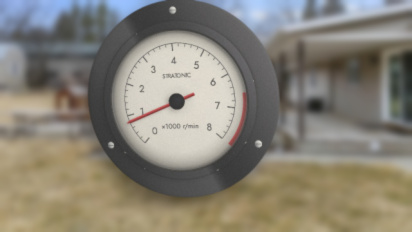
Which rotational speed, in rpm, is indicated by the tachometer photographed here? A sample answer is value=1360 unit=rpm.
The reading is value=800 unit=rpm
